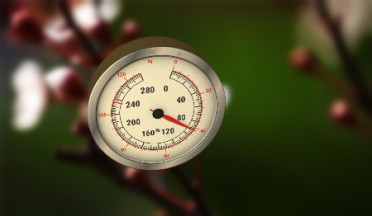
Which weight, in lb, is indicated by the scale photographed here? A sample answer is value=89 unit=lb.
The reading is value=90 unit=lb
